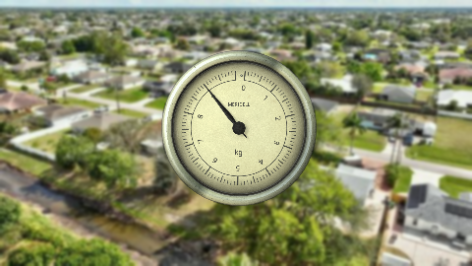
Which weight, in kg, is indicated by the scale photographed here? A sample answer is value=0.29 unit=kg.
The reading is value=9 unit=kg
